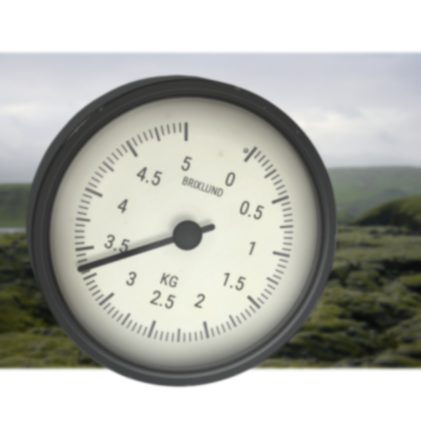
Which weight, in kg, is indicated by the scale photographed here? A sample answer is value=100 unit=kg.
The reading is value=3.35 unit=kg
